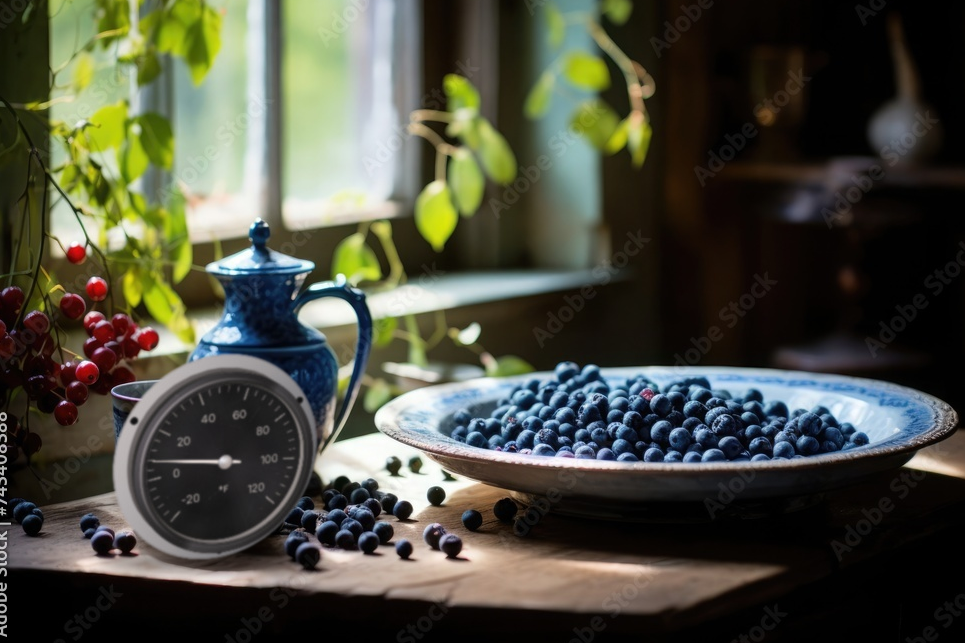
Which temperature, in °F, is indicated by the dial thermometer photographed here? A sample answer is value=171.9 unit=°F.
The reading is value=8 unit=°F
